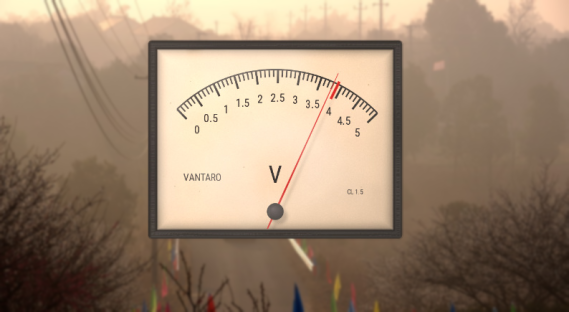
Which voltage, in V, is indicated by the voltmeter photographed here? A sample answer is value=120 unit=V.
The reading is value=3.8 unit=V
